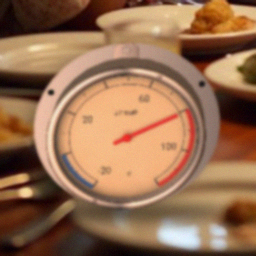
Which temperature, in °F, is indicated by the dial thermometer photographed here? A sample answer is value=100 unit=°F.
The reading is value=80 unit=°F
